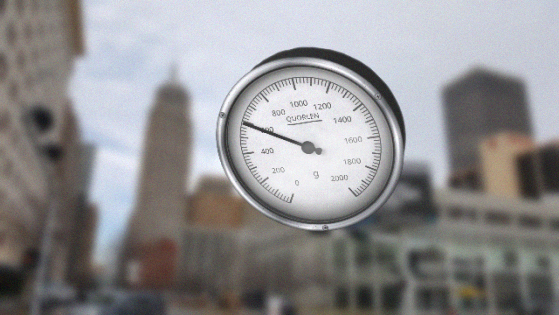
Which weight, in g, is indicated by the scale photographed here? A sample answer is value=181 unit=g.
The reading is value=600 unit=g
